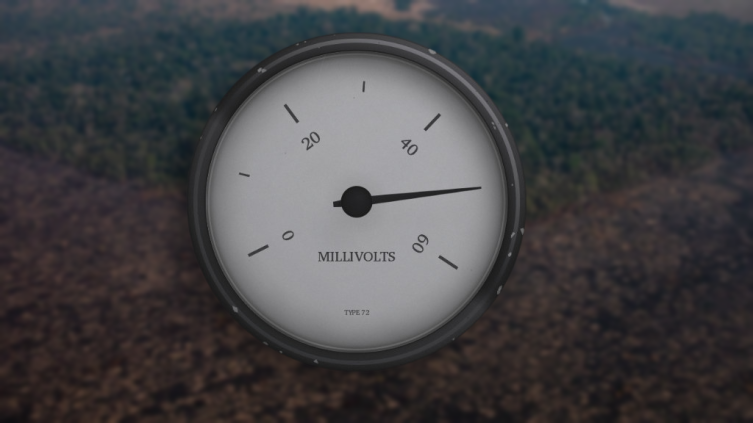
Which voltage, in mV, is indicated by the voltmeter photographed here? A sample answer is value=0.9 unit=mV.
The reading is value=50 unit=mV
